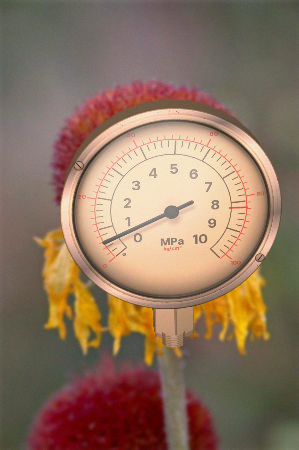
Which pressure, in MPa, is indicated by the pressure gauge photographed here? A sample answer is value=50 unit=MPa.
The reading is value=0.6 unit=MPa
